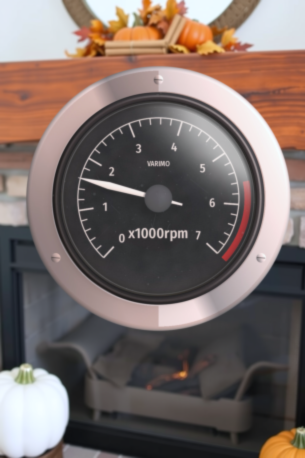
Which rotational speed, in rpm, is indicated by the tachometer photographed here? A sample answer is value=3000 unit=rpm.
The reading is value=1600 unit=rpm
